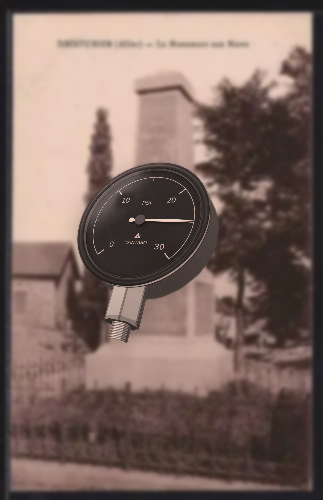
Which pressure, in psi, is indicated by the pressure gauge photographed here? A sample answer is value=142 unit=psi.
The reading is value=25 unit=psi
